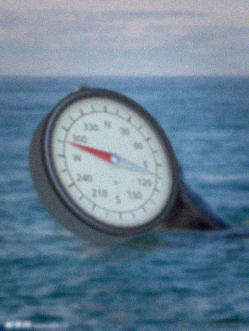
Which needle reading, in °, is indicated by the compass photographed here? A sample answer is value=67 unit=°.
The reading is value=285 unit=°
